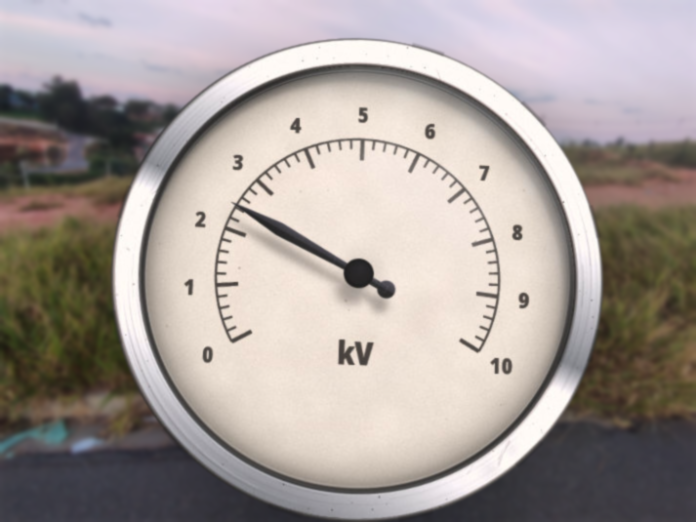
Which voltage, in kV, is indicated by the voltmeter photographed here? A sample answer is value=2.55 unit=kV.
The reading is value=2.4 unit=kV
